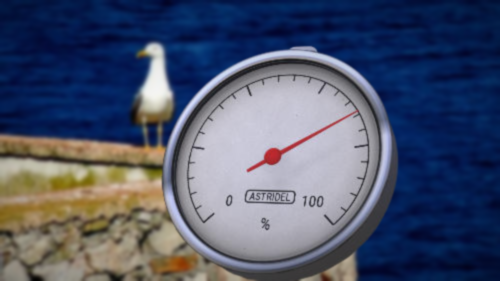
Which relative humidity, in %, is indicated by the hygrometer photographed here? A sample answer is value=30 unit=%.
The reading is value=72 unit=%
